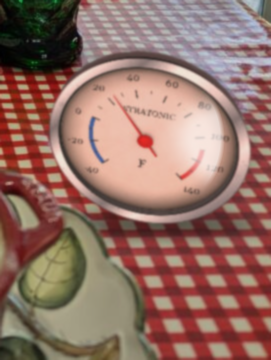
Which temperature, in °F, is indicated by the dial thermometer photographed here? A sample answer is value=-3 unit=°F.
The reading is value=25 unit=°F
